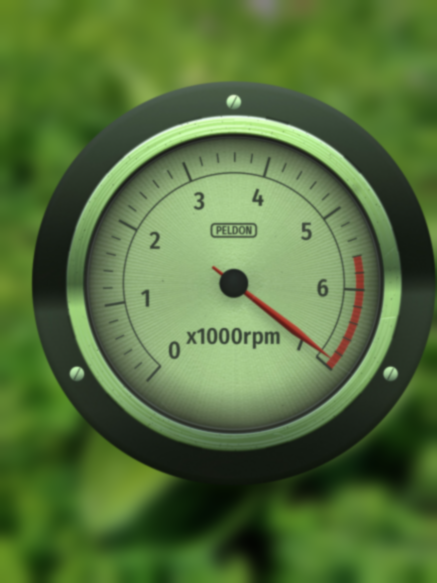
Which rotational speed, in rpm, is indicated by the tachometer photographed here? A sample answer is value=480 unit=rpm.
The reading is value=6900 unit=rpm
